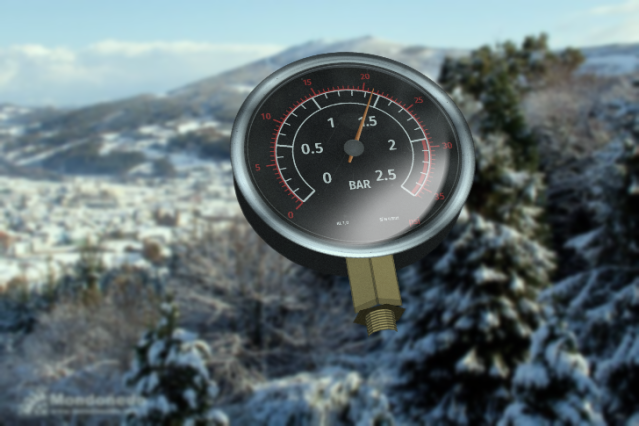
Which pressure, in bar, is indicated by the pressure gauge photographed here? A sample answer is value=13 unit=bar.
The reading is value=1.45 unit=bar
